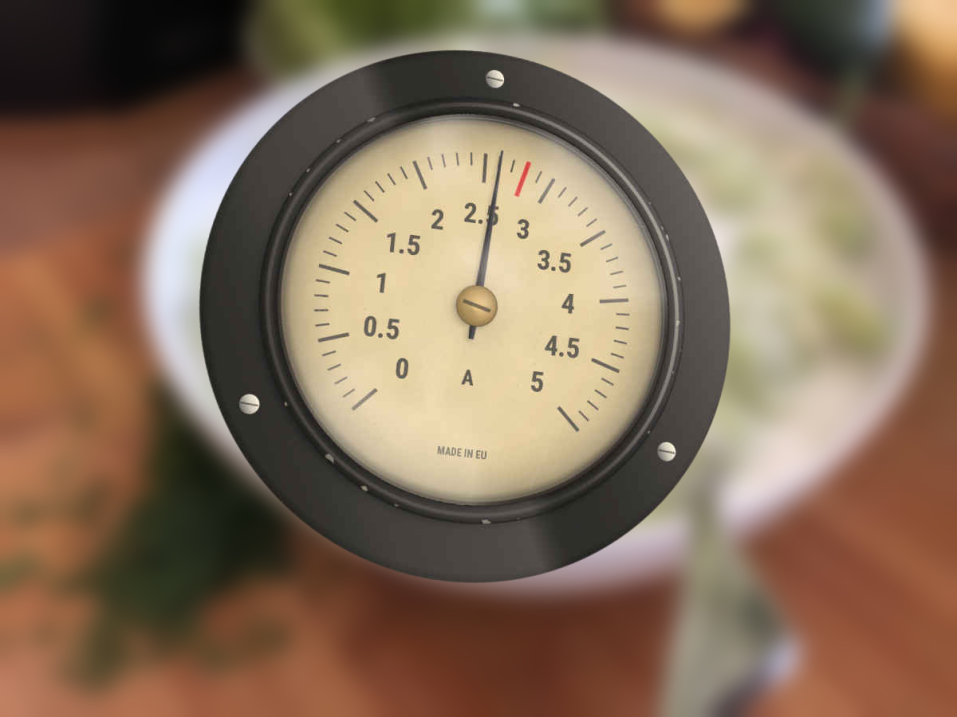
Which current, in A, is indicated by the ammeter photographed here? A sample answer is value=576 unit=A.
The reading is value=2.6 unit=A
